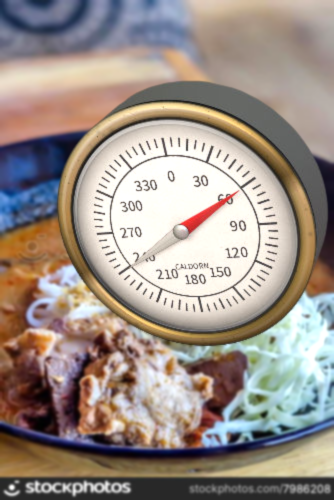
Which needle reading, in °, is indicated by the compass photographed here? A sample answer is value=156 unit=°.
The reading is value=60 unit=°
